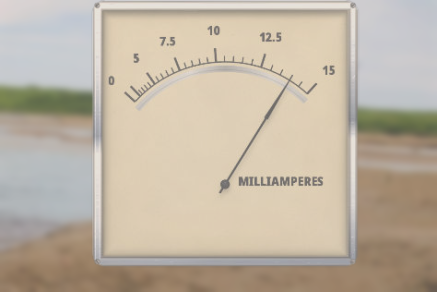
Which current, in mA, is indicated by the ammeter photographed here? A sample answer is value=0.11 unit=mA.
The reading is value=14 unit=mA
